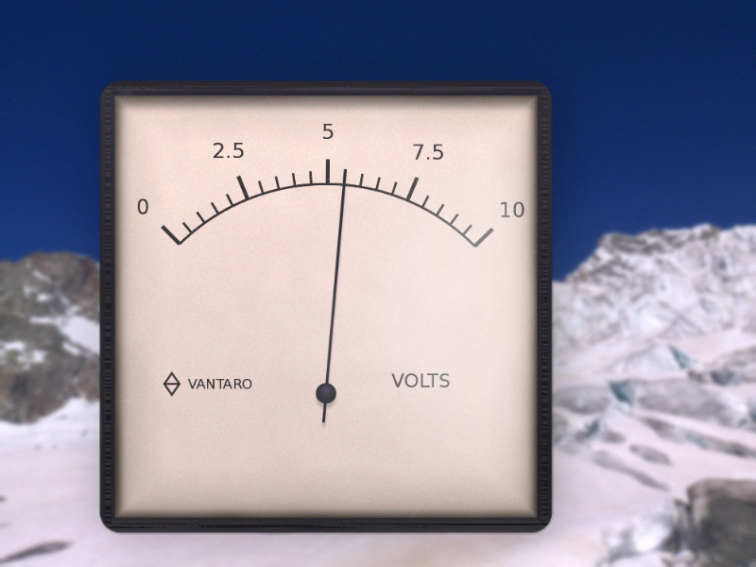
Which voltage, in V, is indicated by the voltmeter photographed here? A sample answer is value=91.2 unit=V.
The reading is value=5.5 unit=V
